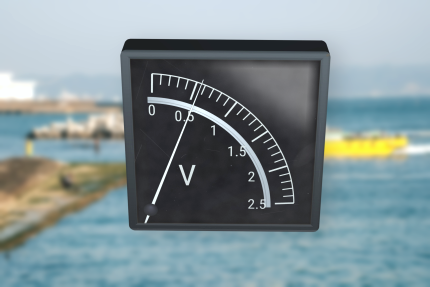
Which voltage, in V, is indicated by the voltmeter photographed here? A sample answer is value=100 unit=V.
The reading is value=0.55 unit=V
